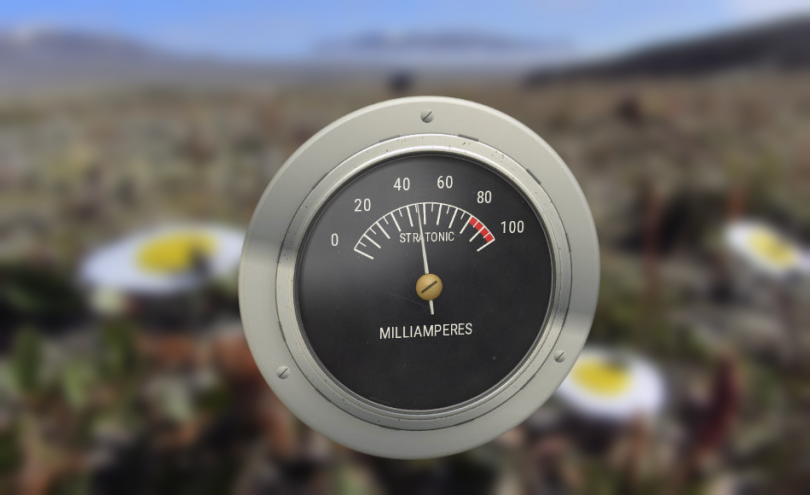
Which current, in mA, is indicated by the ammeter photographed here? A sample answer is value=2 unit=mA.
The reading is value=45 unit=mA
